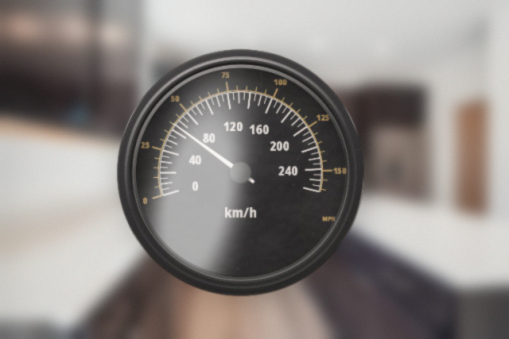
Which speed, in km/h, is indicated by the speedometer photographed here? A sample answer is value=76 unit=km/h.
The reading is value=65 unit=km/h
